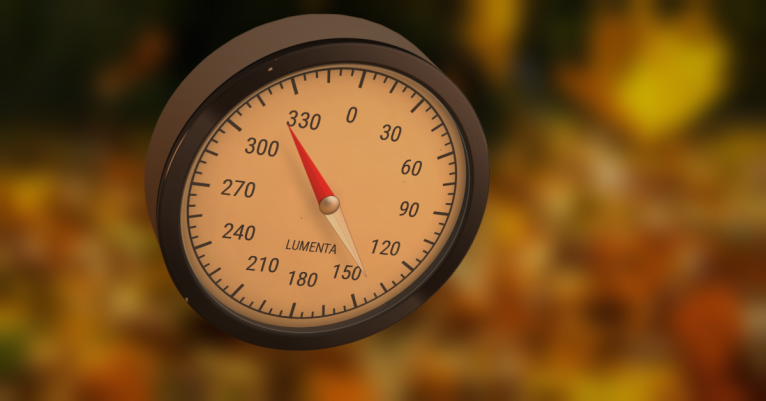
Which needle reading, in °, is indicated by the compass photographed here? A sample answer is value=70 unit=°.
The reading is value=320 unit=°
